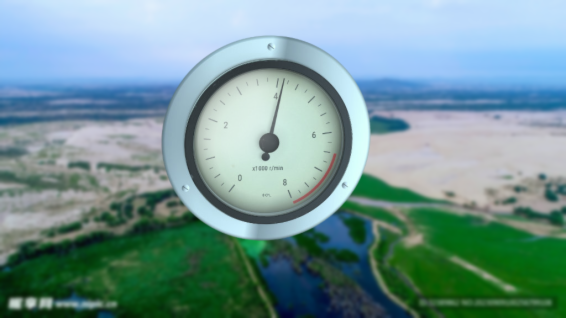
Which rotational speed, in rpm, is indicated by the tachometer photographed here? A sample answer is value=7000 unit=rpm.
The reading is value=4125 unit=rpm
